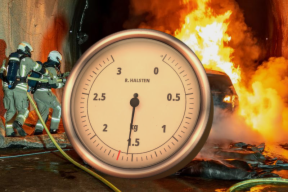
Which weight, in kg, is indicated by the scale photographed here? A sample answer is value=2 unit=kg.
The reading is value=1.55 unit=kg
